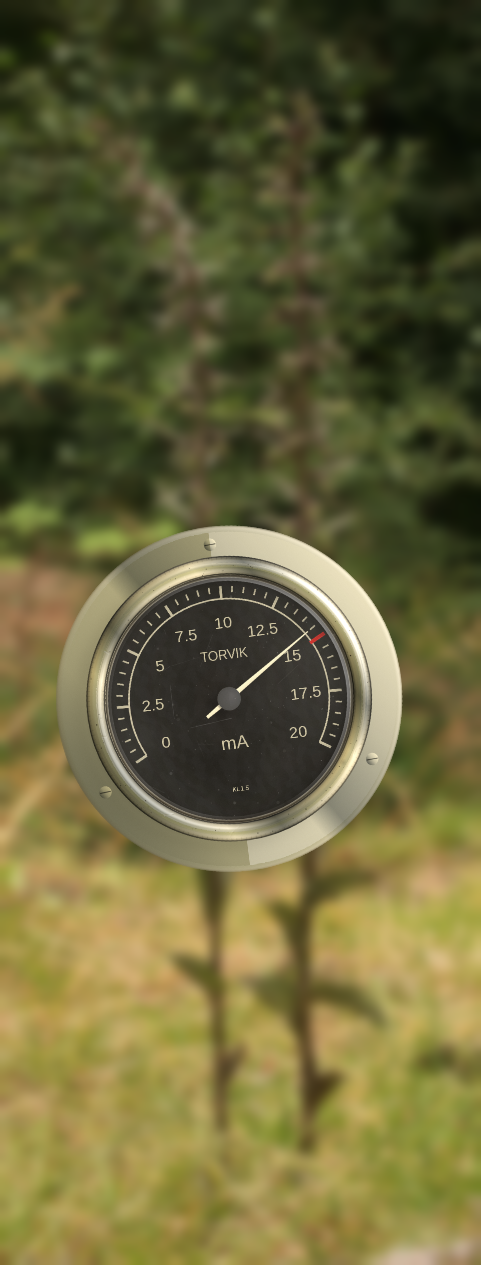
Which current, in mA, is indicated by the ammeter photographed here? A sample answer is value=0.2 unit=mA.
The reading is value=14.5 unit=mA
